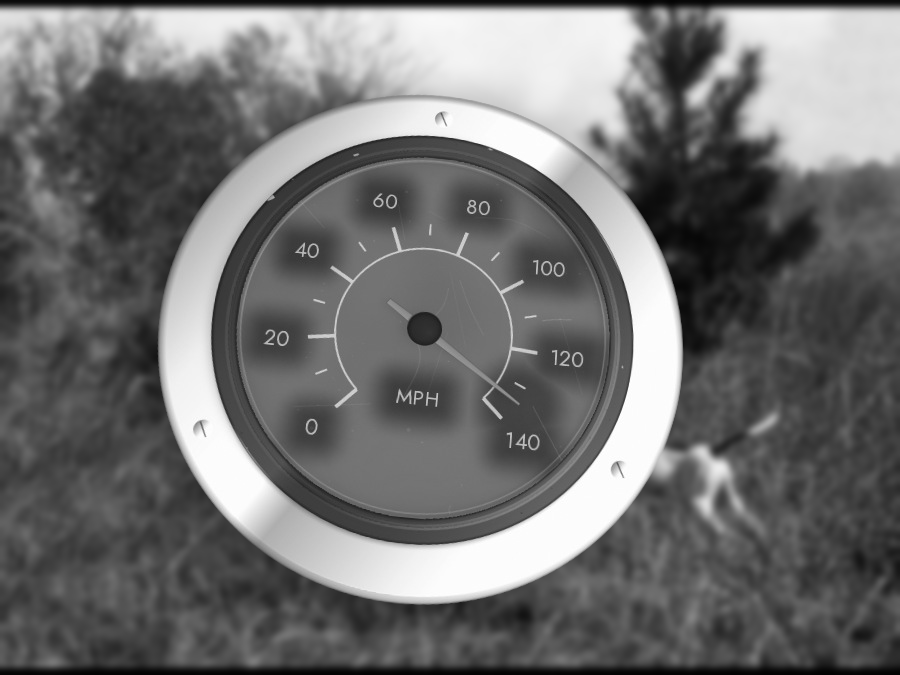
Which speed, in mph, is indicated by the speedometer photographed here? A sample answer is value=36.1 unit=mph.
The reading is value=135 unit=mph
